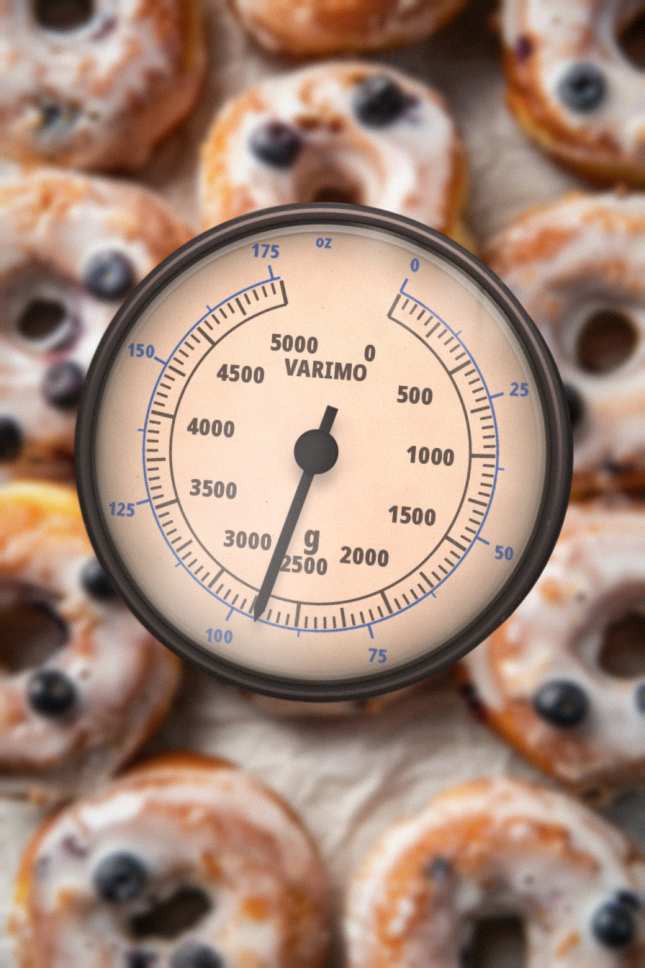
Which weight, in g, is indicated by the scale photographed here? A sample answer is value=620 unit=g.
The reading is value=2700 unit=g
